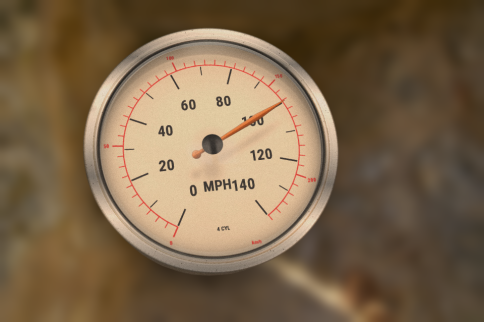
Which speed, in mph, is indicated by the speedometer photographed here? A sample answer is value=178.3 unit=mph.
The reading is value=100 unit=mph
